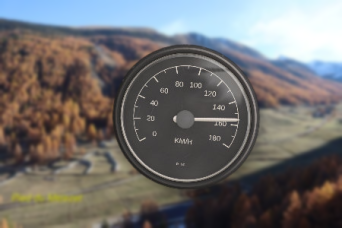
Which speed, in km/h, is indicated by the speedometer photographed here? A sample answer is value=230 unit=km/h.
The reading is value=155 unit=km/h
